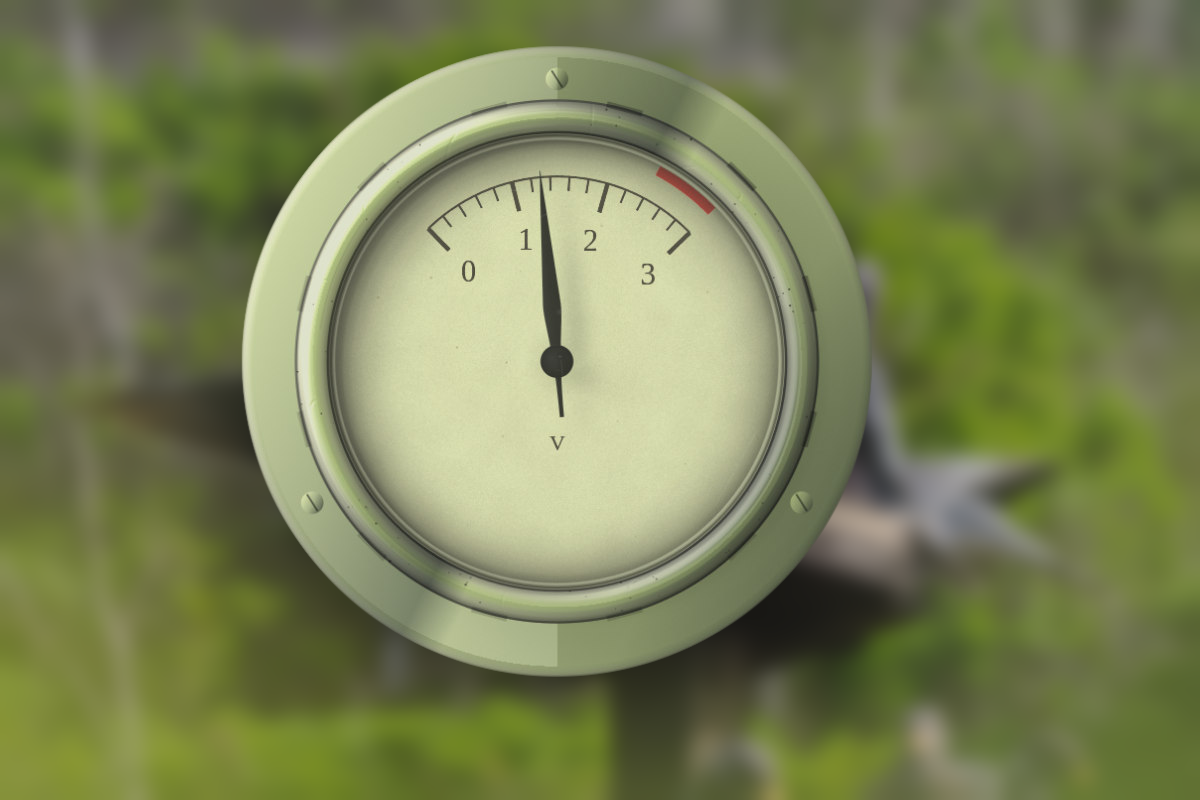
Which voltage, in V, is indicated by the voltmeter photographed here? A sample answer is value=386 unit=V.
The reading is value=1.3 unit=V
